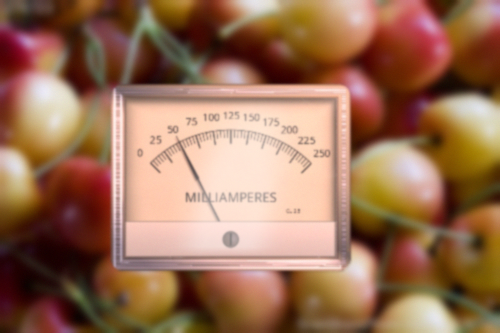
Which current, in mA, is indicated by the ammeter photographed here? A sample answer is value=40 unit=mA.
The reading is value=50 unit=mA
